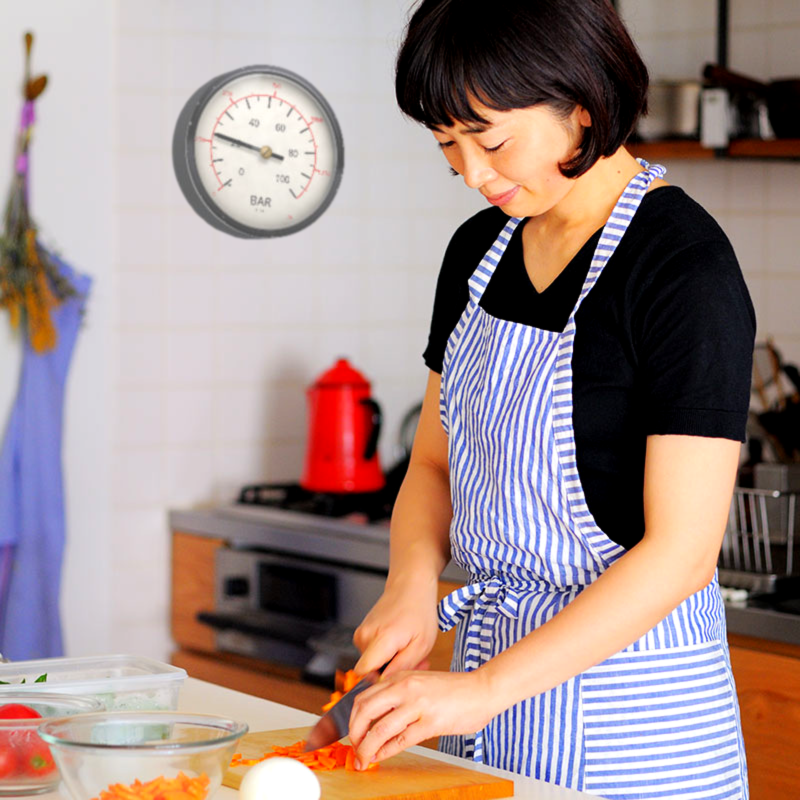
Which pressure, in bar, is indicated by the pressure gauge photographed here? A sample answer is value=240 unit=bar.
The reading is value=20 unit=bar
